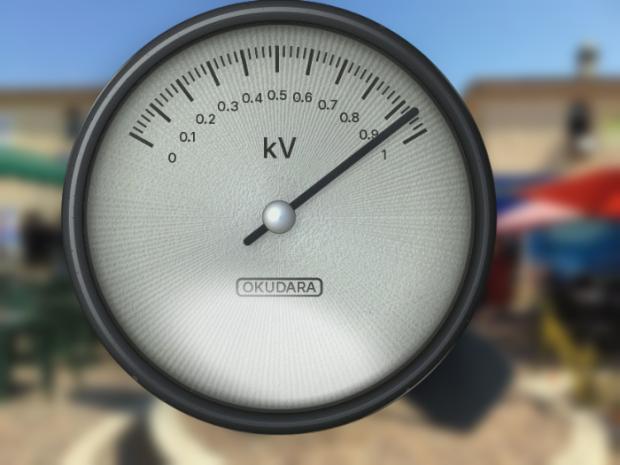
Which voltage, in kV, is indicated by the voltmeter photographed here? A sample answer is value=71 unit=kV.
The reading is value=0.94 unit=kV
